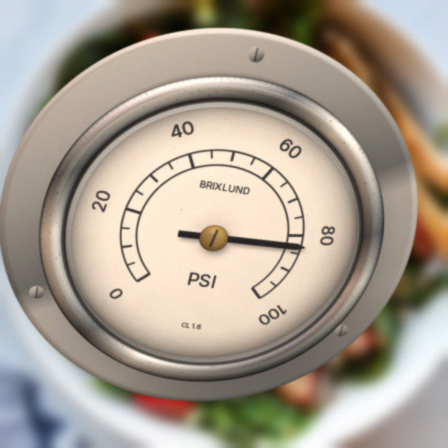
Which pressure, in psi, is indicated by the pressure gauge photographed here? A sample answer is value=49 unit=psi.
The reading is value=82.5 unit=psi
